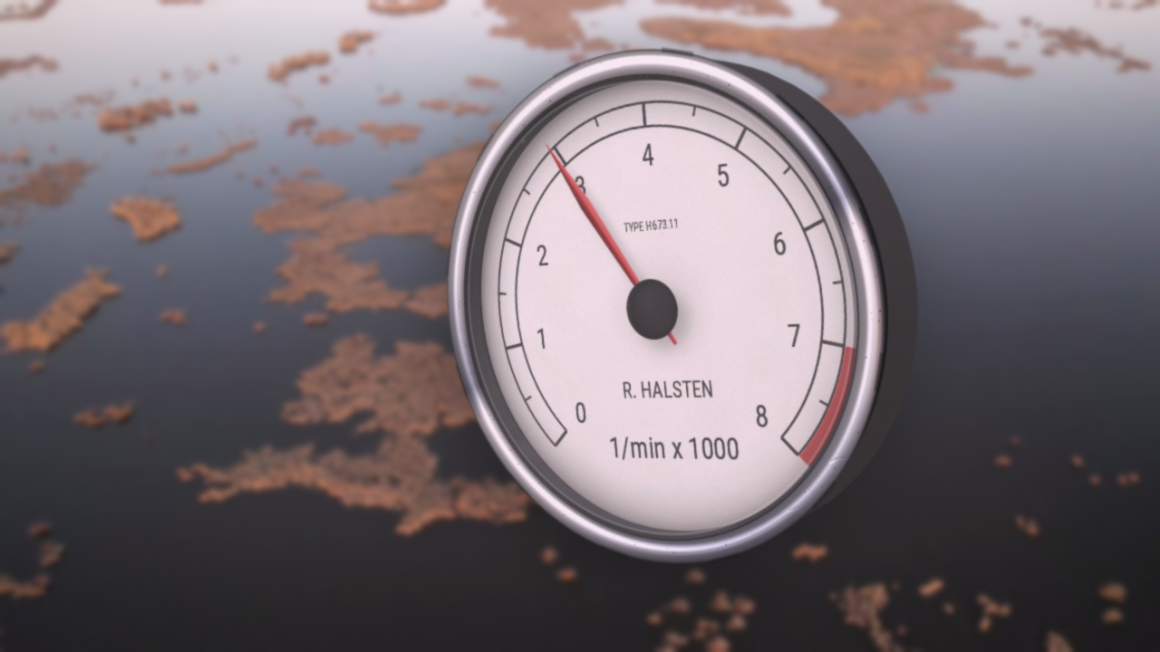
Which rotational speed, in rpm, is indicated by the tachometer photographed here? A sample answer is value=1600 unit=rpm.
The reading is value=3000 unit=rpm
